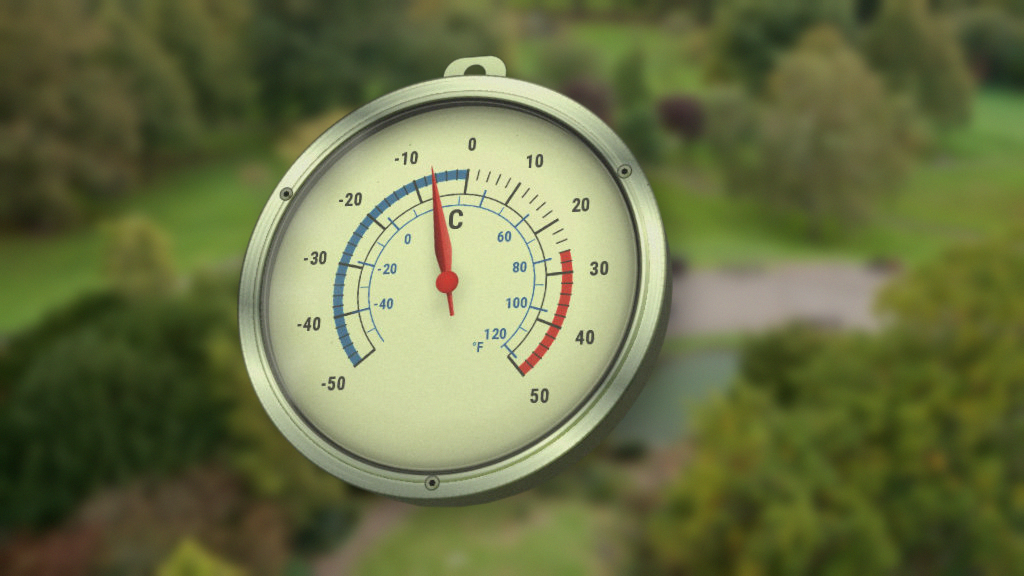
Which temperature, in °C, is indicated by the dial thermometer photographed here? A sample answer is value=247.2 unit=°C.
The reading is value=-6 unit=°C
